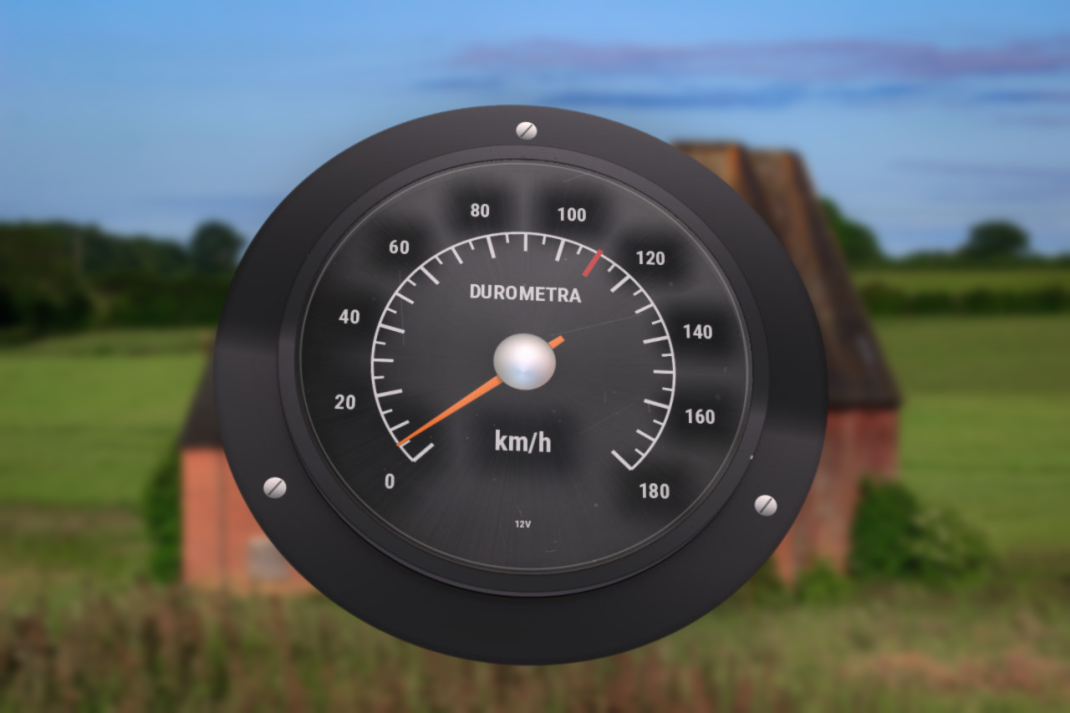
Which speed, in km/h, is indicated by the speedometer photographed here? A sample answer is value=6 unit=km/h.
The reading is value=5 unit=km/h
